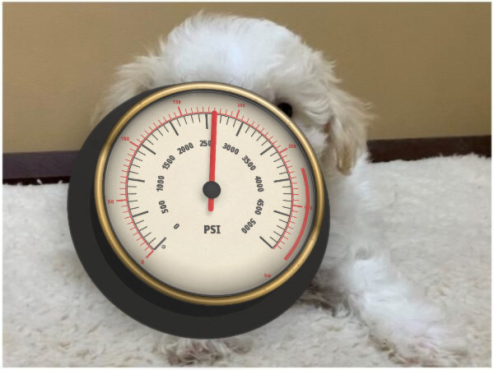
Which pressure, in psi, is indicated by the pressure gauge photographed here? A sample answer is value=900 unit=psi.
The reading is value=2600 unit=psi
